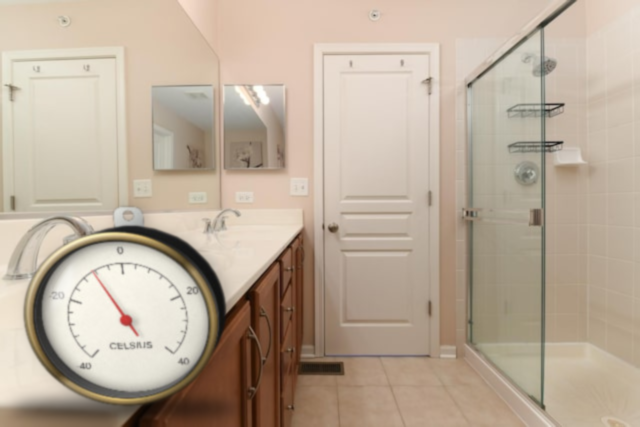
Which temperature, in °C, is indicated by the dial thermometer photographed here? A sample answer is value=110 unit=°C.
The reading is value=-8 unit=°C
